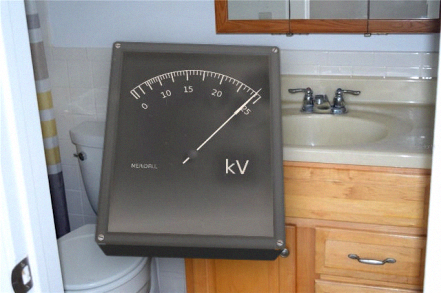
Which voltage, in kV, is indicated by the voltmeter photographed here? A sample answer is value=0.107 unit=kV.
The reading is value=24.5 unit=kV
